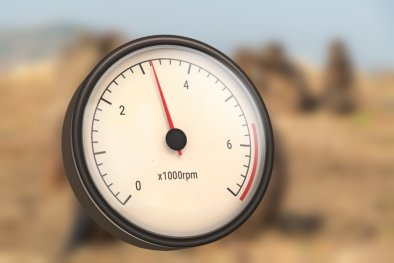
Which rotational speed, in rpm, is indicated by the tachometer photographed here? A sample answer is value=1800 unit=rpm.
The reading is value=3200 unit=rpm
